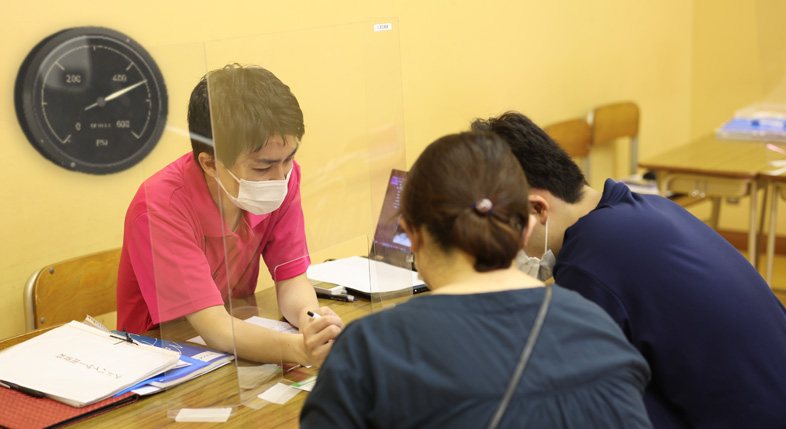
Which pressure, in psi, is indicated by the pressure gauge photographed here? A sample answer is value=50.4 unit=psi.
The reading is value=450 unit=psi
